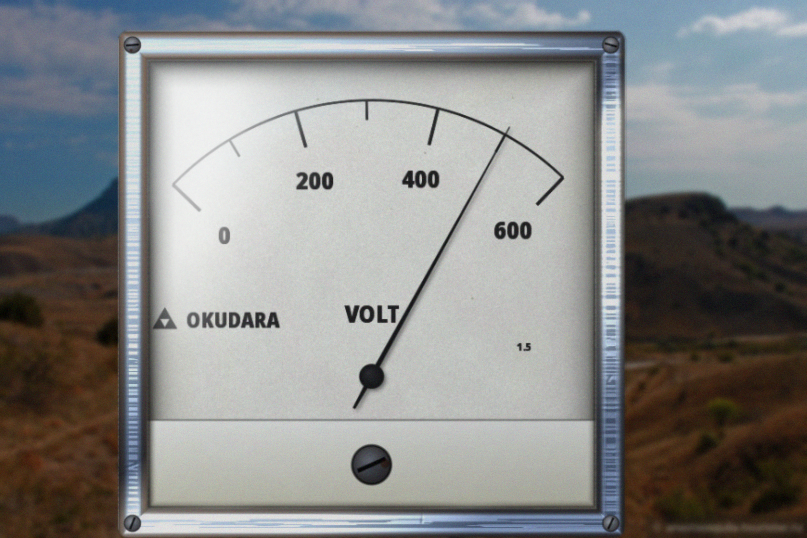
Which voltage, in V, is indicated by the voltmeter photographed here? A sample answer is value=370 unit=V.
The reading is value=500 unit=V
